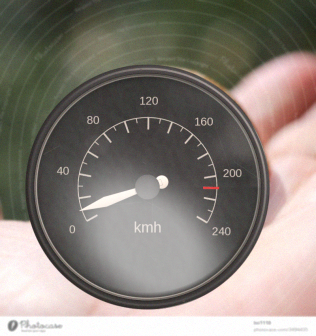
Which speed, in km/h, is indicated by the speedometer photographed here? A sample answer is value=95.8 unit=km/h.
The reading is value=10 unit=km/h
